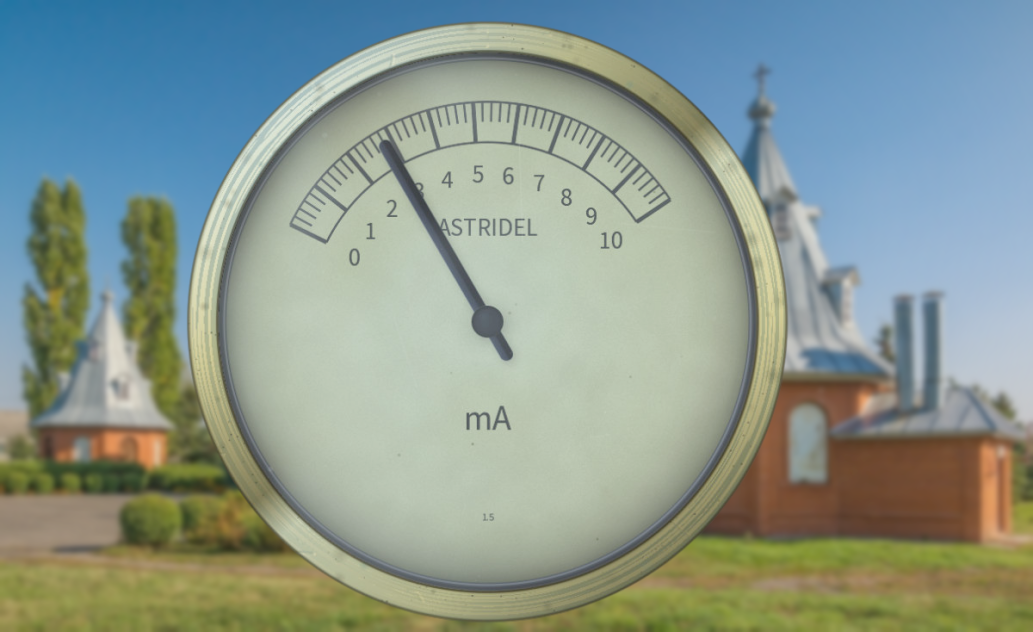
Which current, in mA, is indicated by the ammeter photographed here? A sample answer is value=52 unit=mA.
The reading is value=2.8 unit=mA
